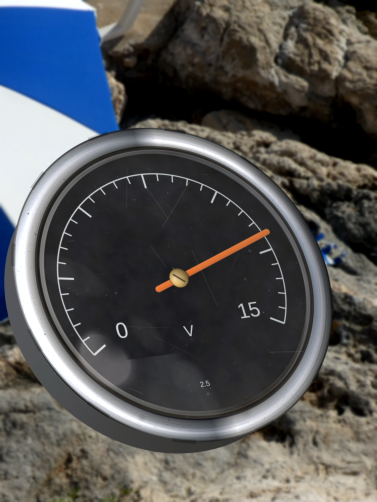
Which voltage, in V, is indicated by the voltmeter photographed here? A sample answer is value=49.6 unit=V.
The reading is value=12 unit=V
